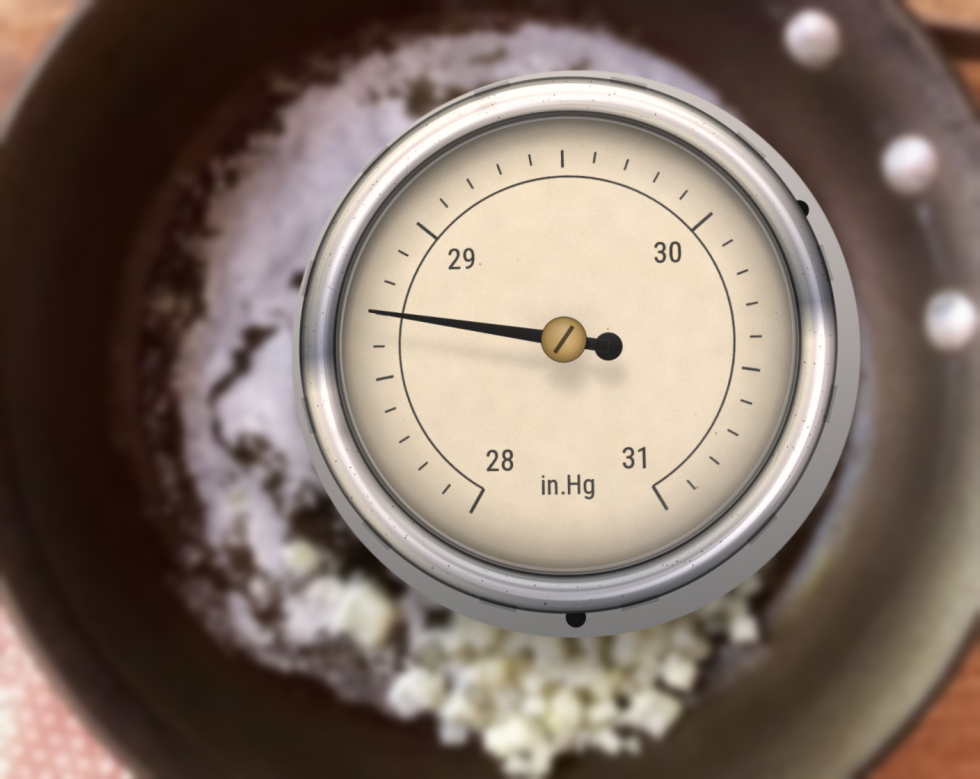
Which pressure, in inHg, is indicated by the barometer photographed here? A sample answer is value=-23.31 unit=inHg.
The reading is value=28.7 unit=inHg
